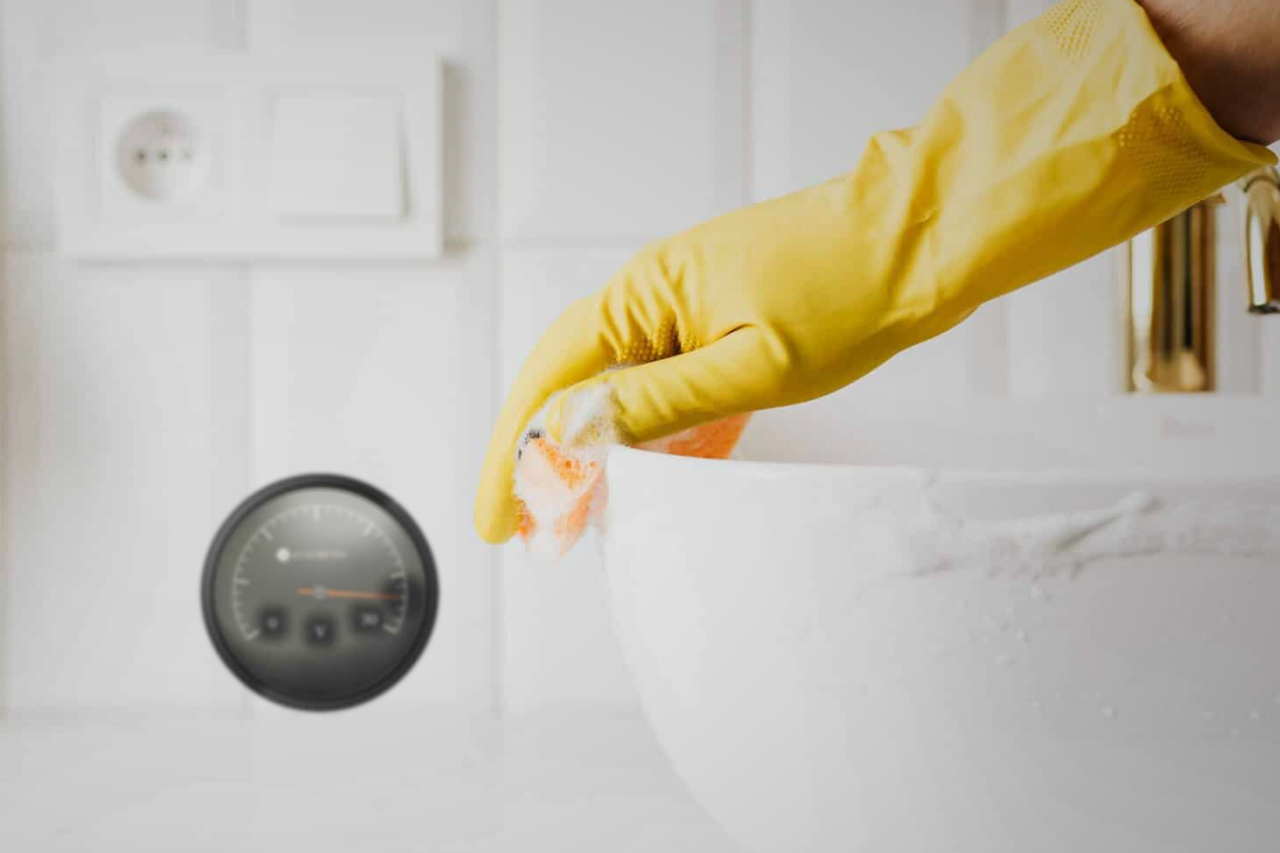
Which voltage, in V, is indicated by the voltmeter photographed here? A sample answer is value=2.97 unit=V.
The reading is value=27 unit=V
